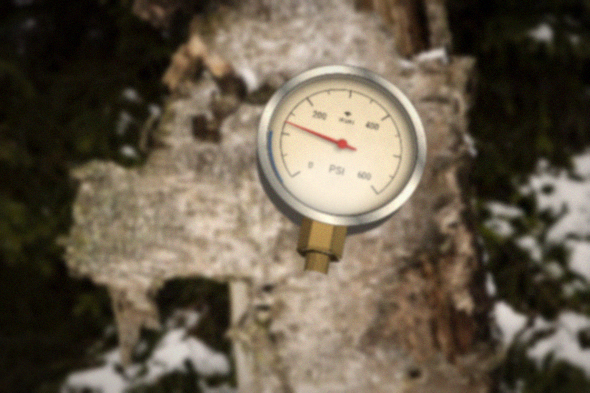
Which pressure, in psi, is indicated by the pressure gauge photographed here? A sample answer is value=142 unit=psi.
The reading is value=125 unit=psi
